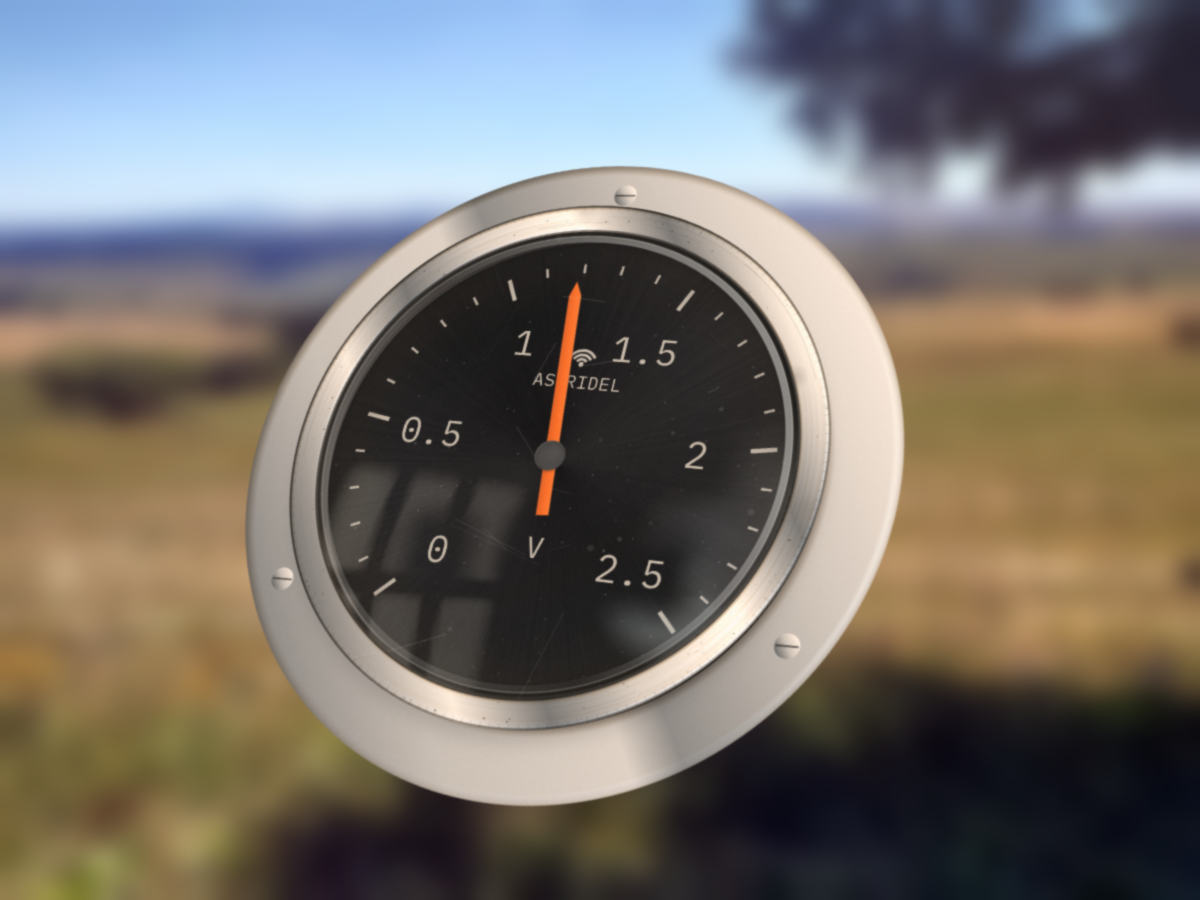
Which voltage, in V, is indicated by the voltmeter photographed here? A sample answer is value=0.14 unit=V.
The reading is value=1.2 unit=V
